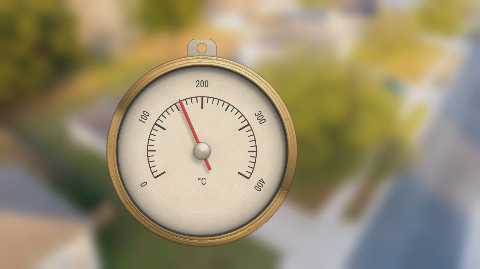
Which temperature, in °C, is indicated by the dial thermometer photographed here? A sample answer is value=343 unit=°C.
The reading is value=160 unit=°C
